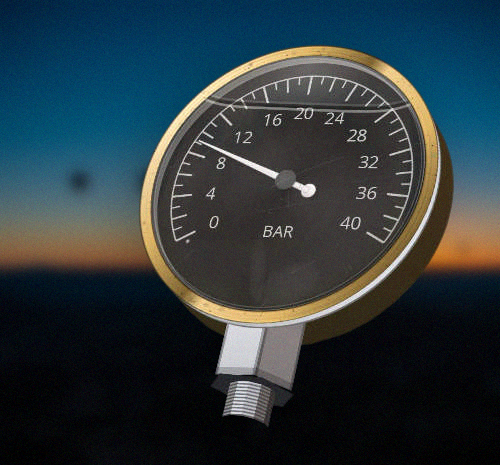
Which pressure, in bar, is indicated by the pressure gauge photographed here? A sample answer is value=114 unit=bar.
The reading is value=9 unit=bar
